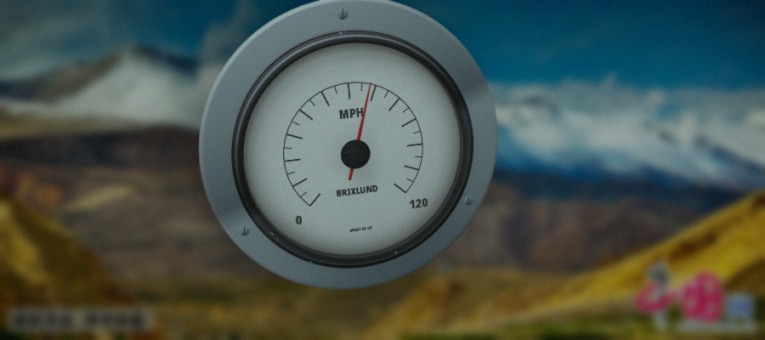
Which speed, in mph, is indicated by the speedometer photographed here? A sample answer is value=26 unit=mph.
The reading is value=67.5 unit=mph
